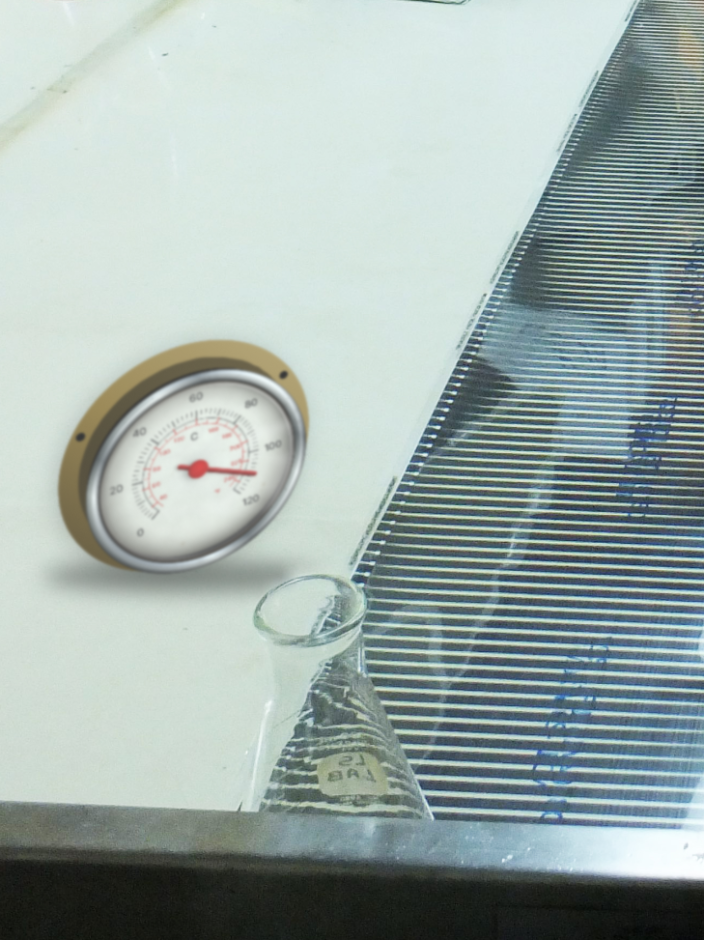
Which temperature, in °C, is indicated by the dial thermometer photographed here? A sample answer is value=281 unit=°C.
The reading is value=110 unit=°C
